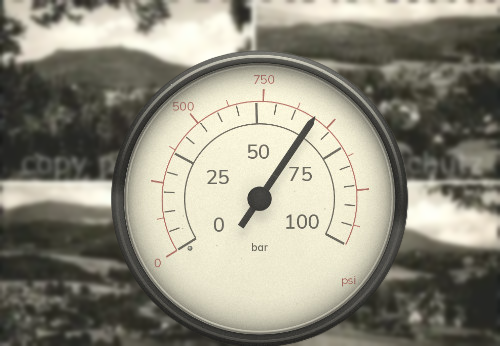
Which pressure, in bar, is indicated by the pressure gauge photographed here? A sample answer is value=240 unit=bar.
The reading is value=65 unit=bar
